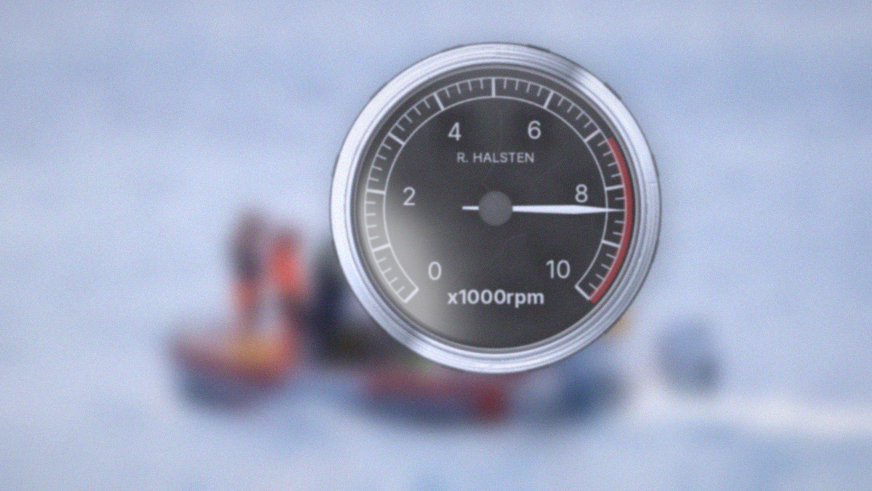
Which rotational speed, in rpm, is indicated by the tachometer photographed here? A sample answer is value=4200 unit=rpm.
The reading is value=8400 unit=rpm
